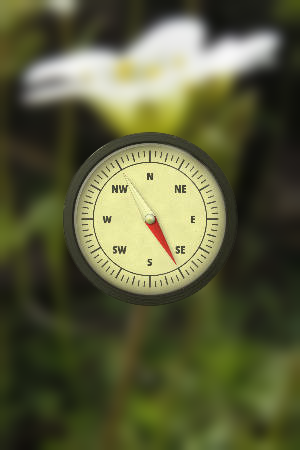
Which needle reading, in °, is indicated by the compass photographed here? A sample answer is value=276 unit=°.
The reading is value=150 unit=°
